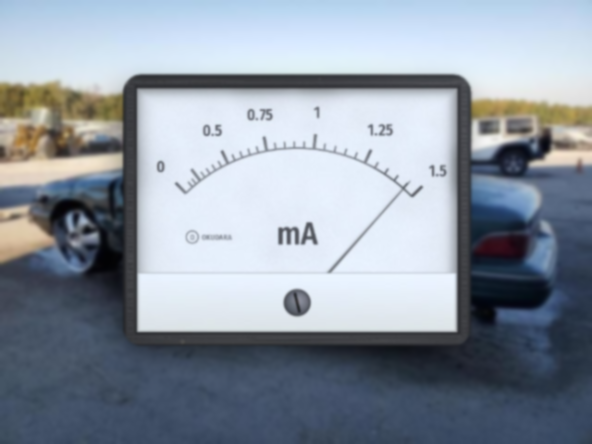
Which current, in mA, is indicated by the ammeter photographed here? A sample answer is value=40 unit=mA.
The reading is value=1.45 unit=mA
